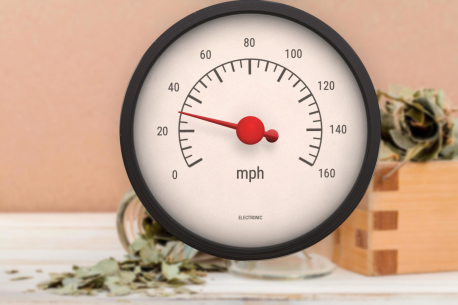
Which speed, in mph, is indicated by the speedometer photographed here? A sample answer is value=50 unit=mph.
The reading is value=30 unit=mph
